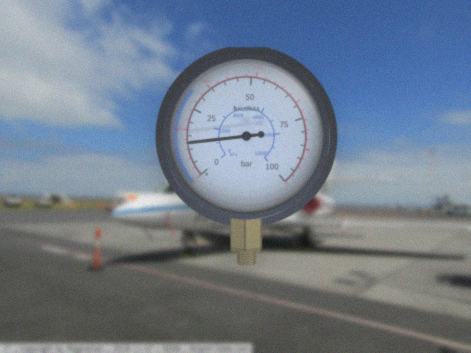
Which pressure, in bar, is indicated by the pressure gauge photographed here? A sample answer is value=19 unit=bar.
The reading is value=12.5 unit=bar
